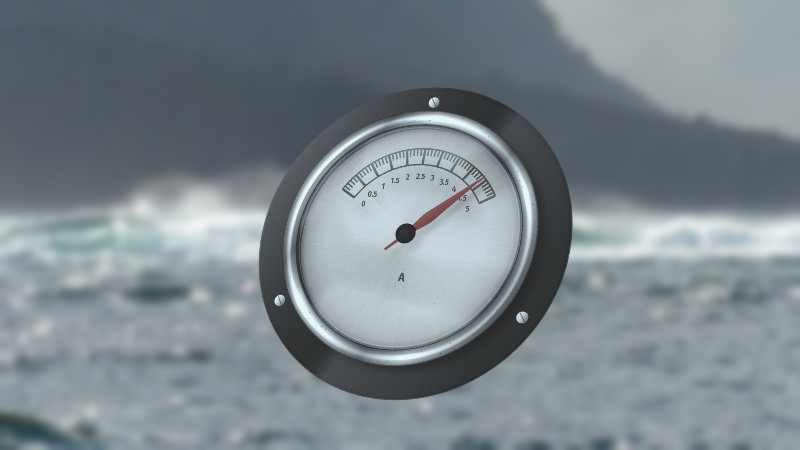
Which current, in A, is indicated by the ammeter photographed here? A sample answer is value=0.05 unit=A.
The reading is value=4.5 unit=A
